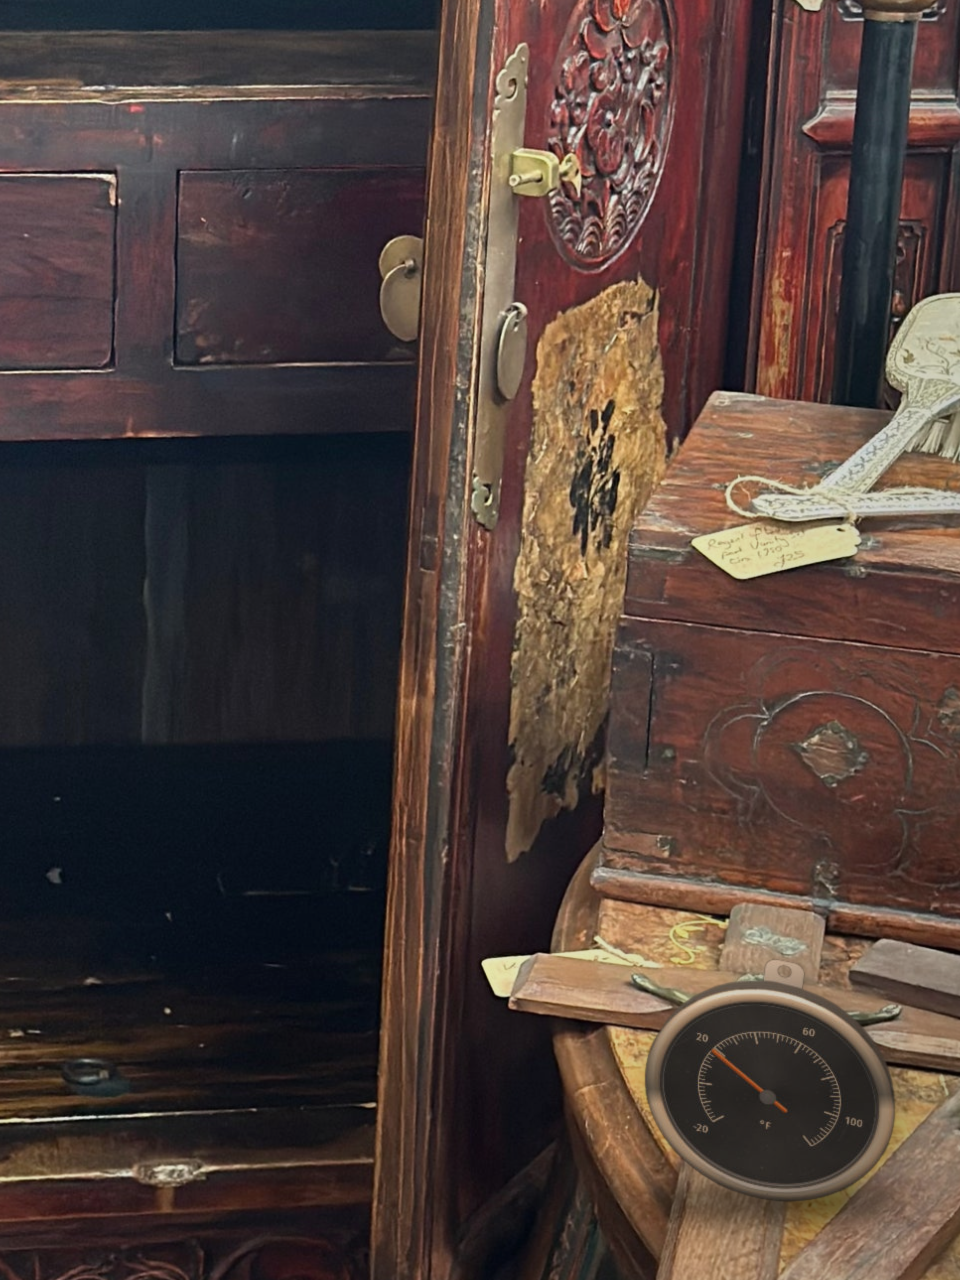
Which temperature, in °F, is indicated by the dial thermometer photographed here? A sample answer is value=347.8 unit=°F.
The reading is value=20 unit=°F
